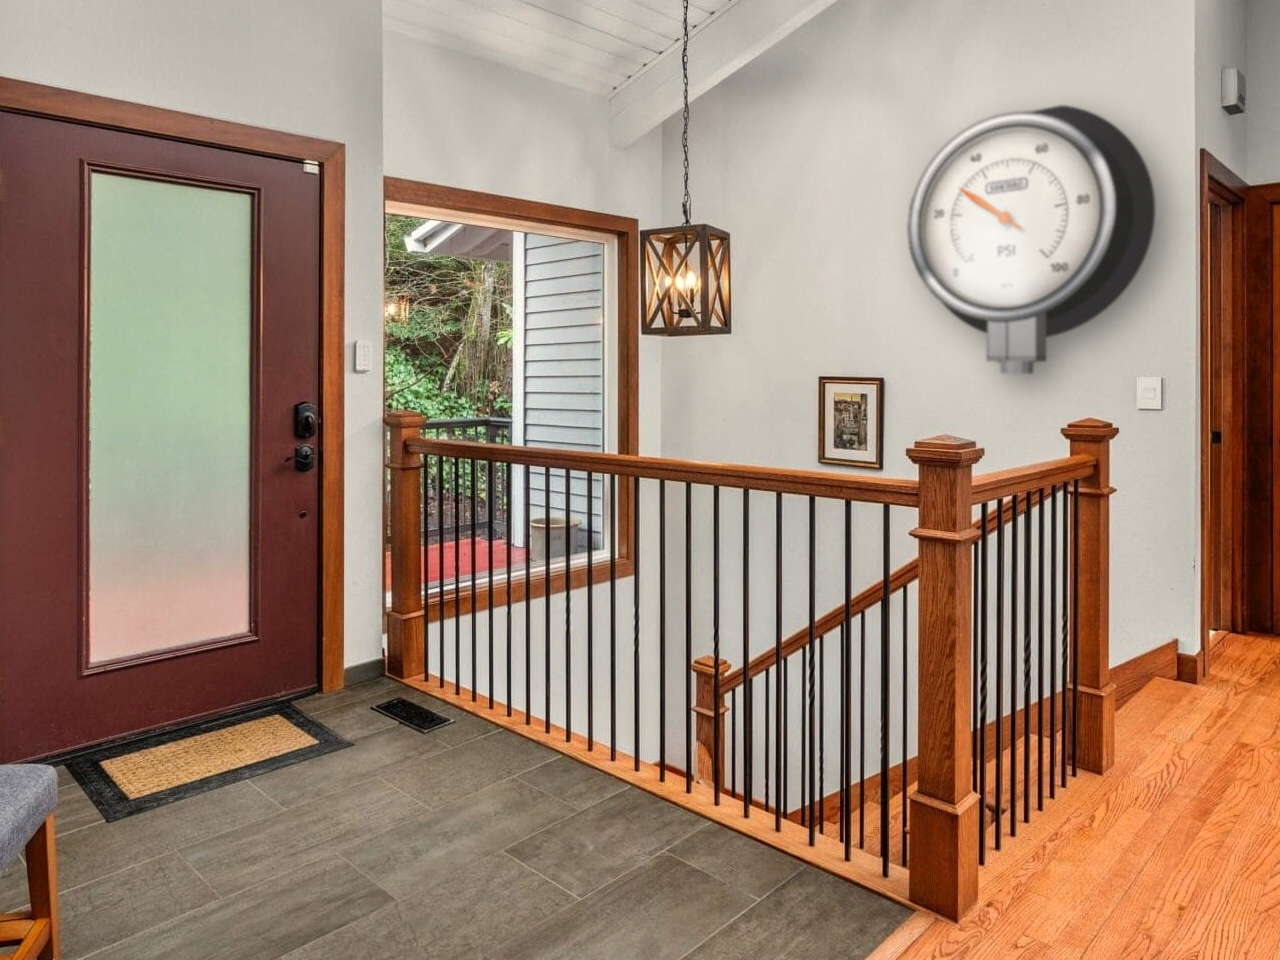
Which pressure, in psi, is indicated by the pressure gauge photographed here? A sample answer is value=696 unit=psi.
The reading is value=30 unit=psi
